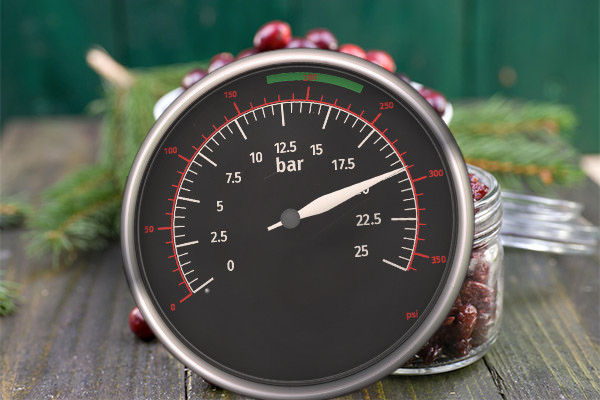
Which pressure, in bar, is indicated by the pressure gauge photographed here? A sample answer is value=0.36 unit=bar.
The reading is value=20 unit=bar
